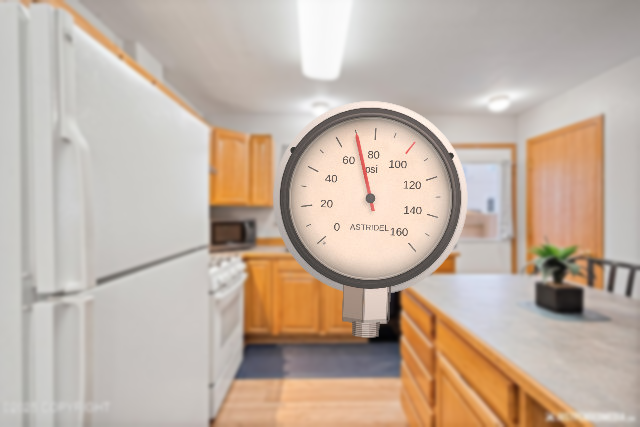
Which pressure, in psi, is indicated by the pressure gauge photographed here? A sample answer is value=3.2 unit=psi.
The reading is value=70 unit=psi
